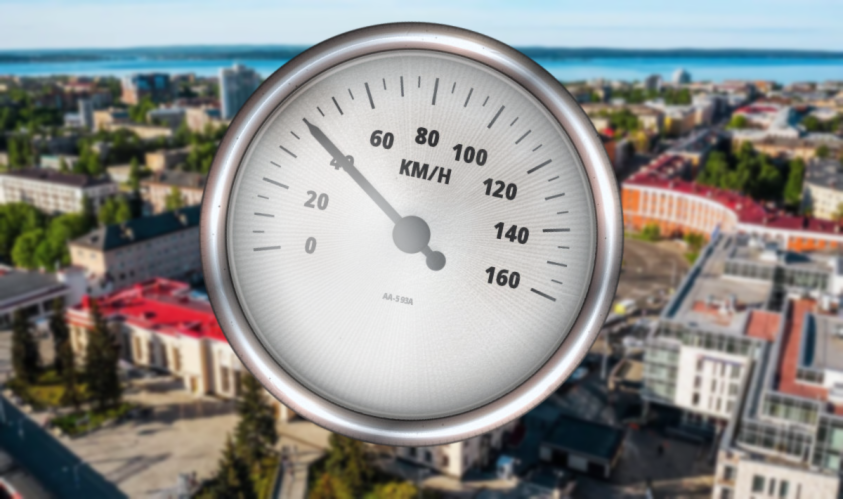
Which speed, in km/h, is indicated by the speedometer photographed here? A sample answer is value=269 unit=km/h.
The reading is value=40 unit=km/h
